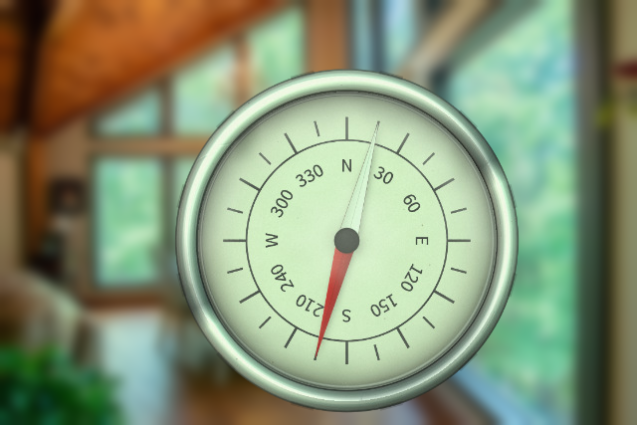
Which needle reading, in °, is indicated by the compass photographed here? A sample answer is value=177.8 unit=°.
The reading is value=195 unit=°
